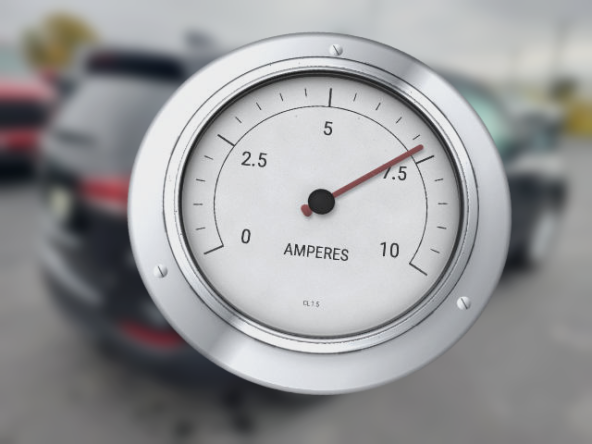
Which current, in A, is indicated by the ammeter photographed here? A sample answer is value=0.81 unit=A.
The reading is value=7.25 unit=A
